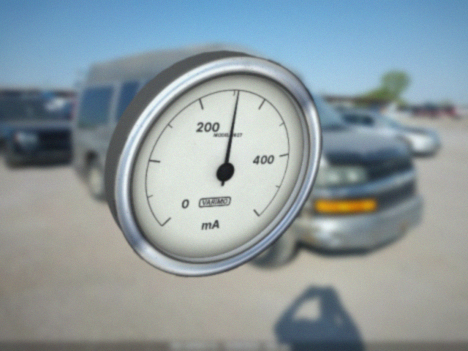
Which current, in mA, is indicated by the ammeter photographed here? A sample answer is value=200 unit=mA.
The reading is value=250 unit=mA
